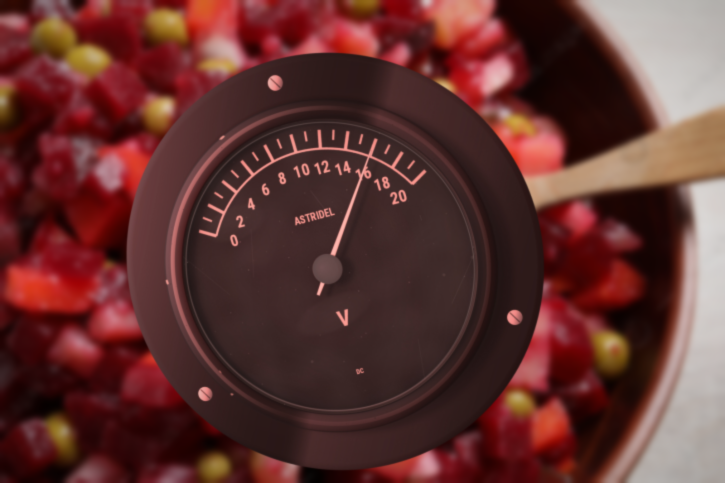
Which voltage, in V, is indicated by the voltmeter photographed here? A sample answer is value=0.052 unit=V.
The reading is value=16 unit=V
